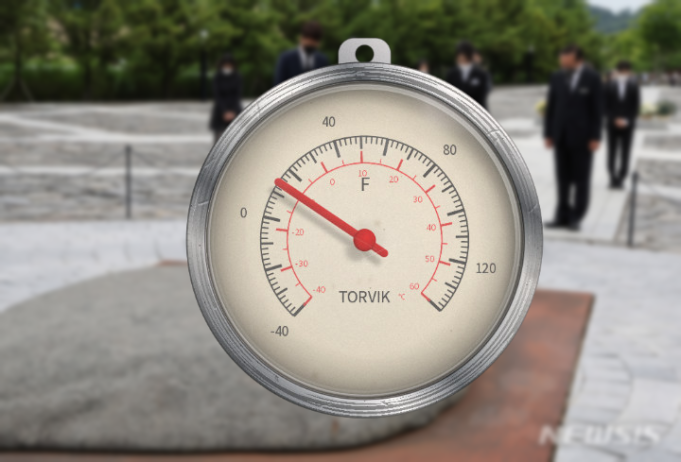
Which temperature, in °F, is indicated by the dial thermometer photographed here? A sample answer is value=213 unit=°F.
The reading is value=14 unit=°F
